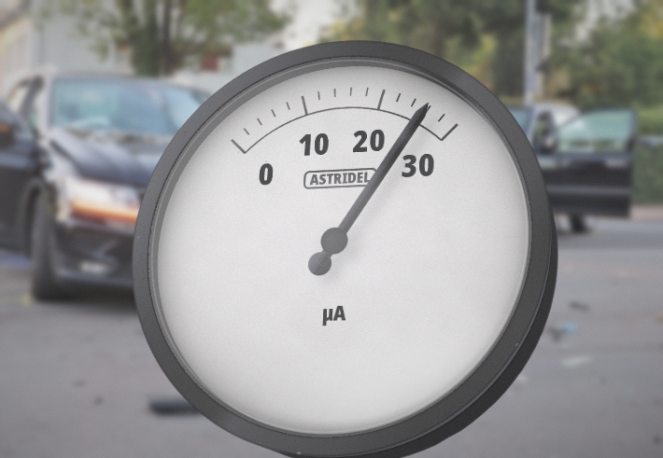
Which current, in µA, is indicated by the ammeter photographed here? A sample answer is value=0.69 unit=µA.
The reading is value=26 unit=µA
